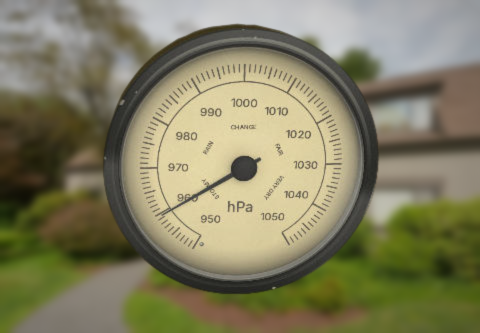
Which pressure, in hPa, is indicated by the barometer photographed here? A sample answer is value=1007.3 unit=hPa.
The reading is value=960 unit=hPa
